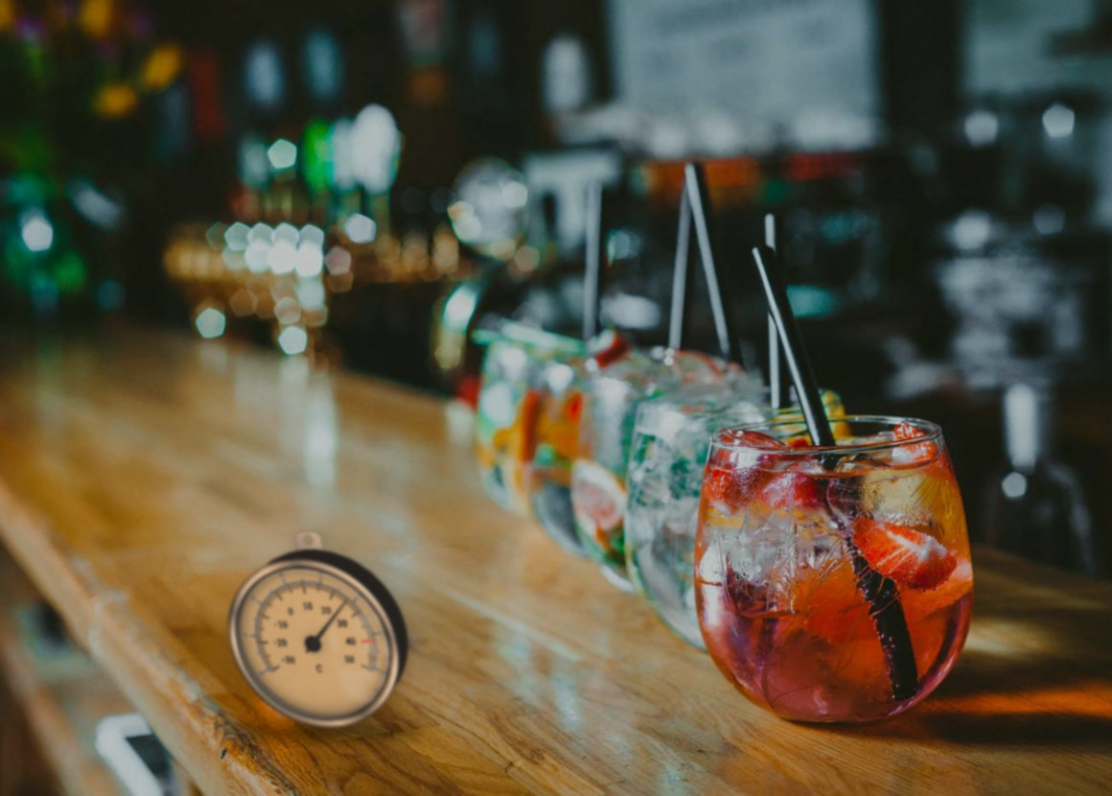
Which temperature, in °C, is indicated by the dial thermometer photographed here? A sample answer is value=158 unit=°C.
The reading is value=25 unit=°C
